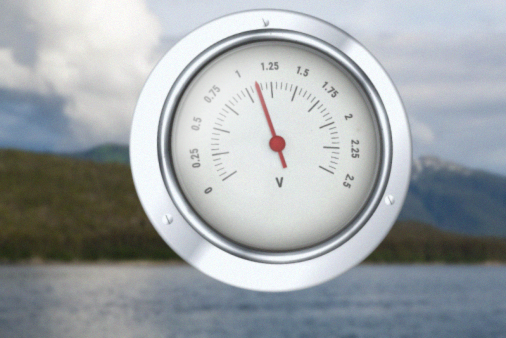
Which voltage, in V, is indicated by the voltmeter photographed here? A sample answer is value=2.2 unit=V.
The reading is value=1.1 unit=V
